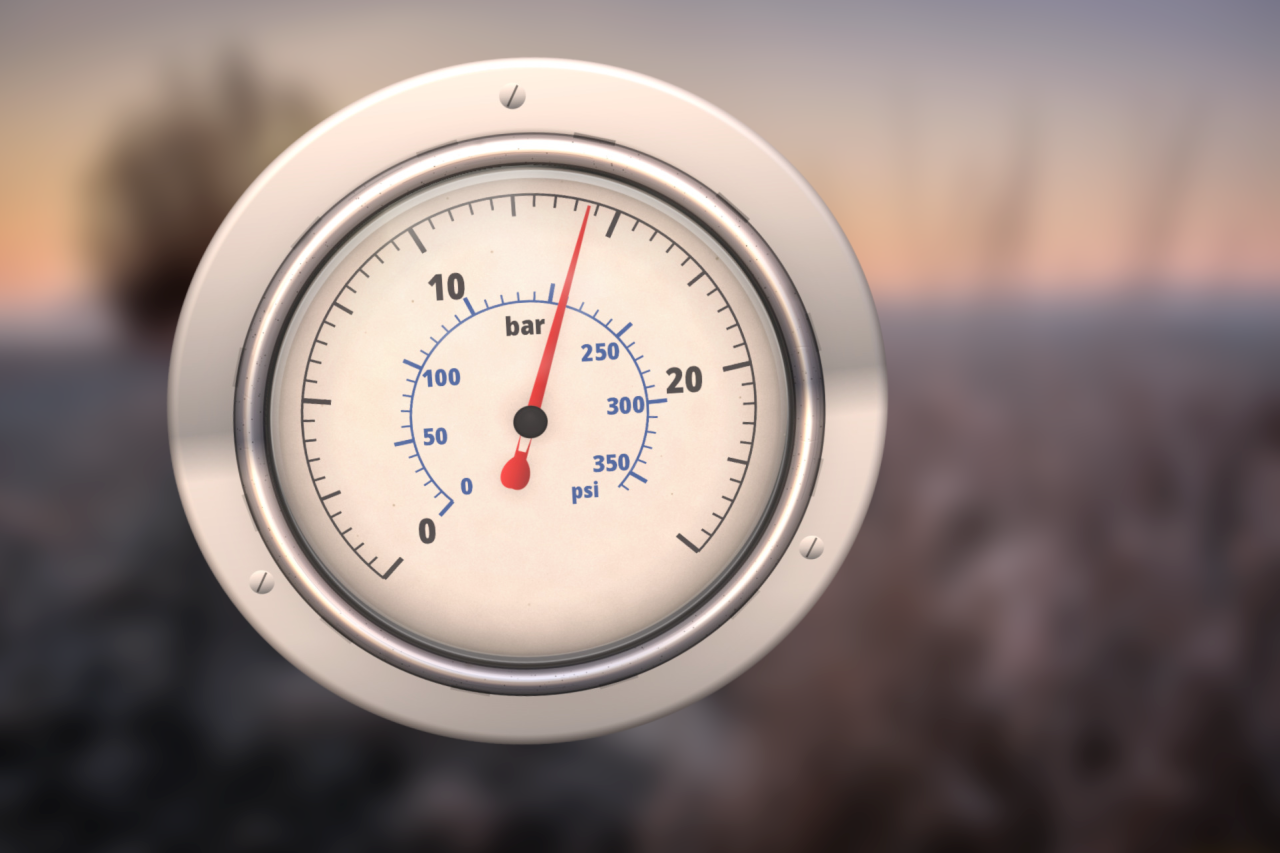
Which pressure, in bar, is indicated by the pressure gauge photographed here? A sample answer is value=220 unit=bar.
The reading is value=14.25 unit=bar
